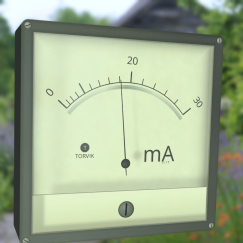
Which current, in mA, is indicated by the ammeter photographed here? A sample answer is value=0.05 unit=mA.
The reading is value=18 unit=mA
